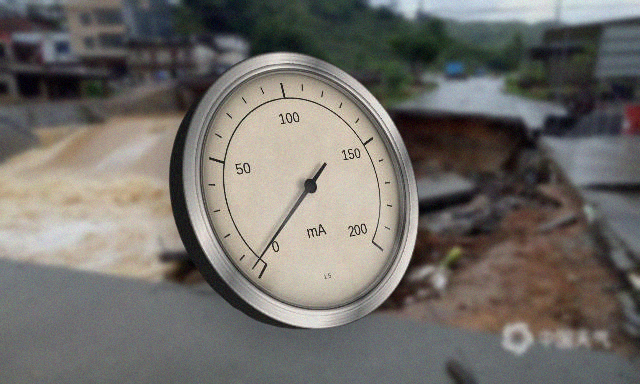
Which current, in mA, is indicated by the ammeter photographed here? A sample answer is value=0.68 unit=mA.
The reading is value=5 unit=mA
